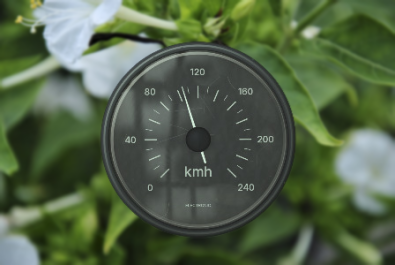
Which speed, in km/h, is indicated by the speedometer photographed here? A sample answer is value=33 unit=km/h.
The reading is value=105 unit=km/h
